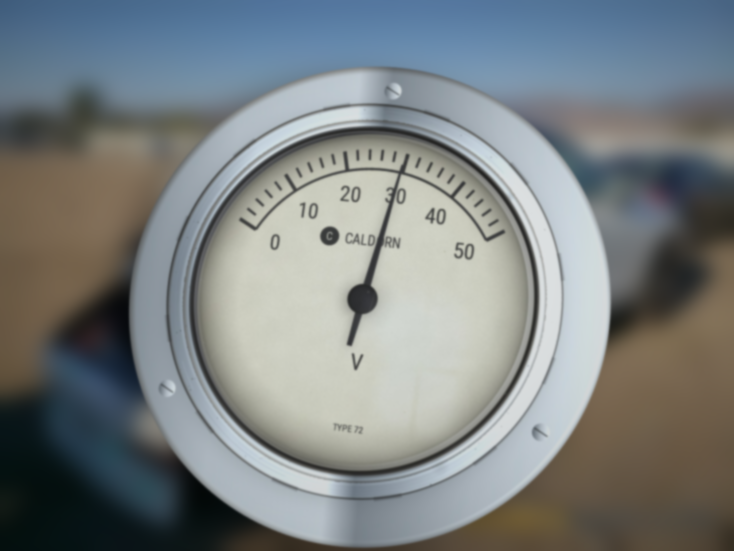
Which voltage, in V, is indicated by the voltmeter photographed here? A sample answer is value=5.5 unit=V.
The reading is value=30 unit=V
